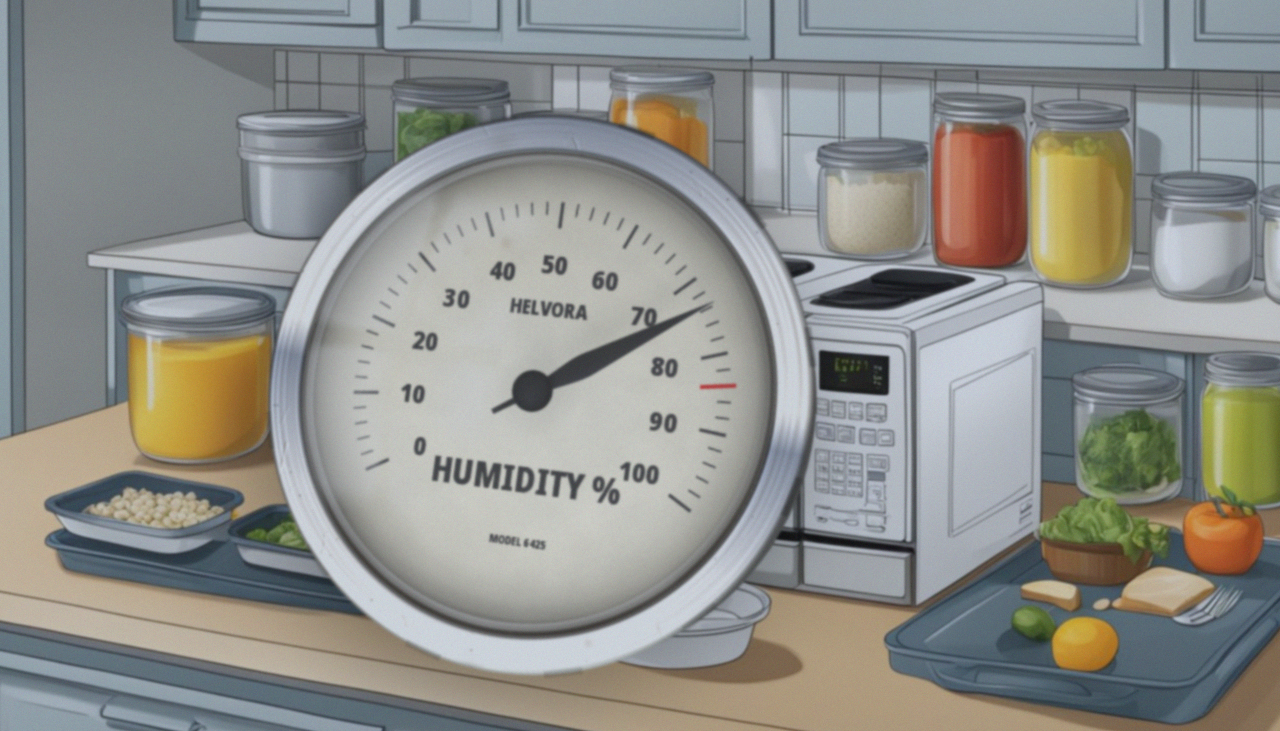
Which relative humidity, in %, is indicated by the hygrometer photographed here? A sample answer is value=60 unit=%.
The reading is value=74 unit=%
